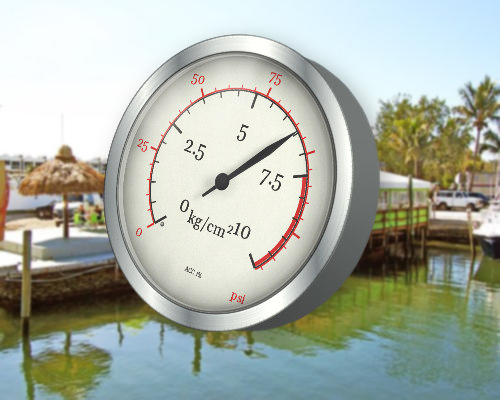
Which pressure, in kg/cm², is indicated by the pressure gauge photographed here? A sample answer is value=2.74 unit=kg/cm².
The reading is value=6.5 unit=kg/cm²
